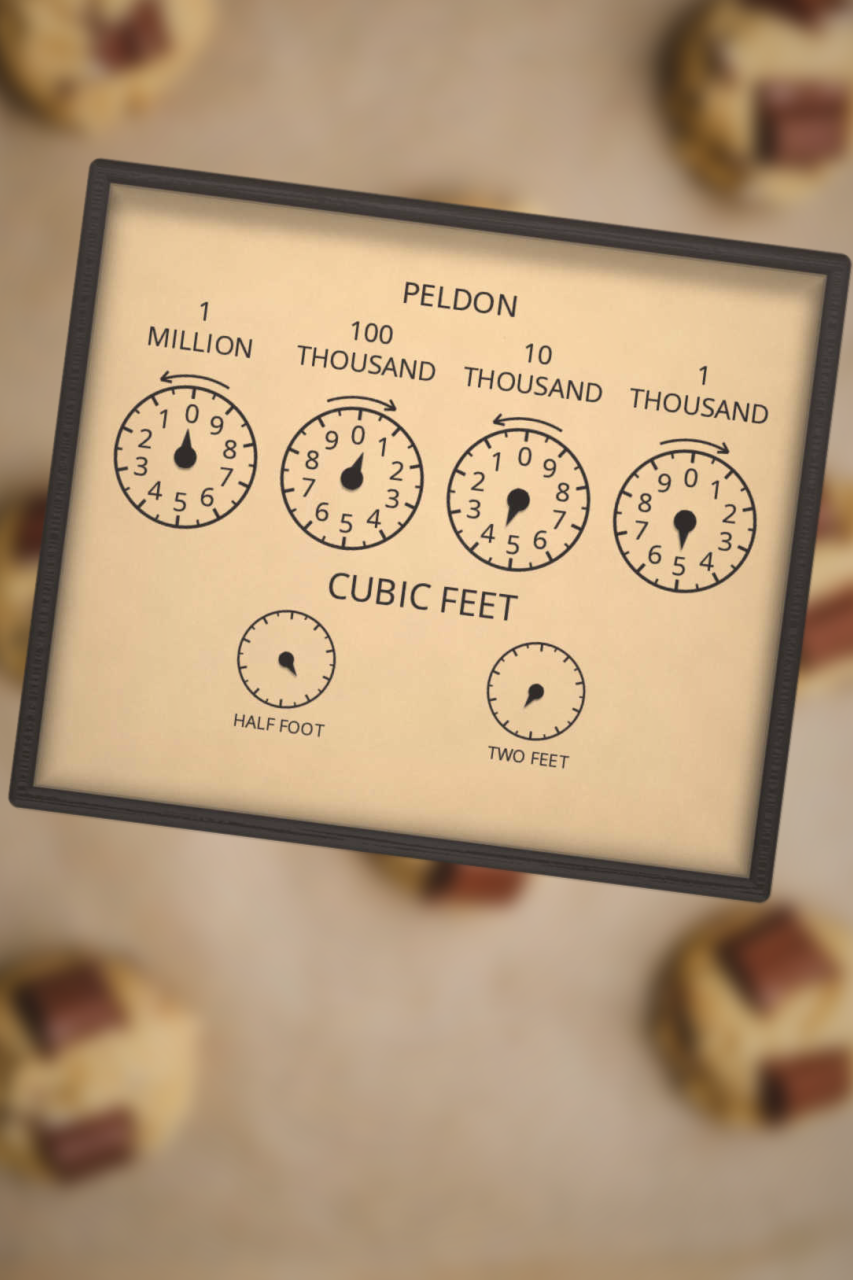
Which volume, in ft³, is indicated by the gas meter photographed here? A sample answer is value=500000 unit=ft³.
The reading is value=4500 unit=ft³
